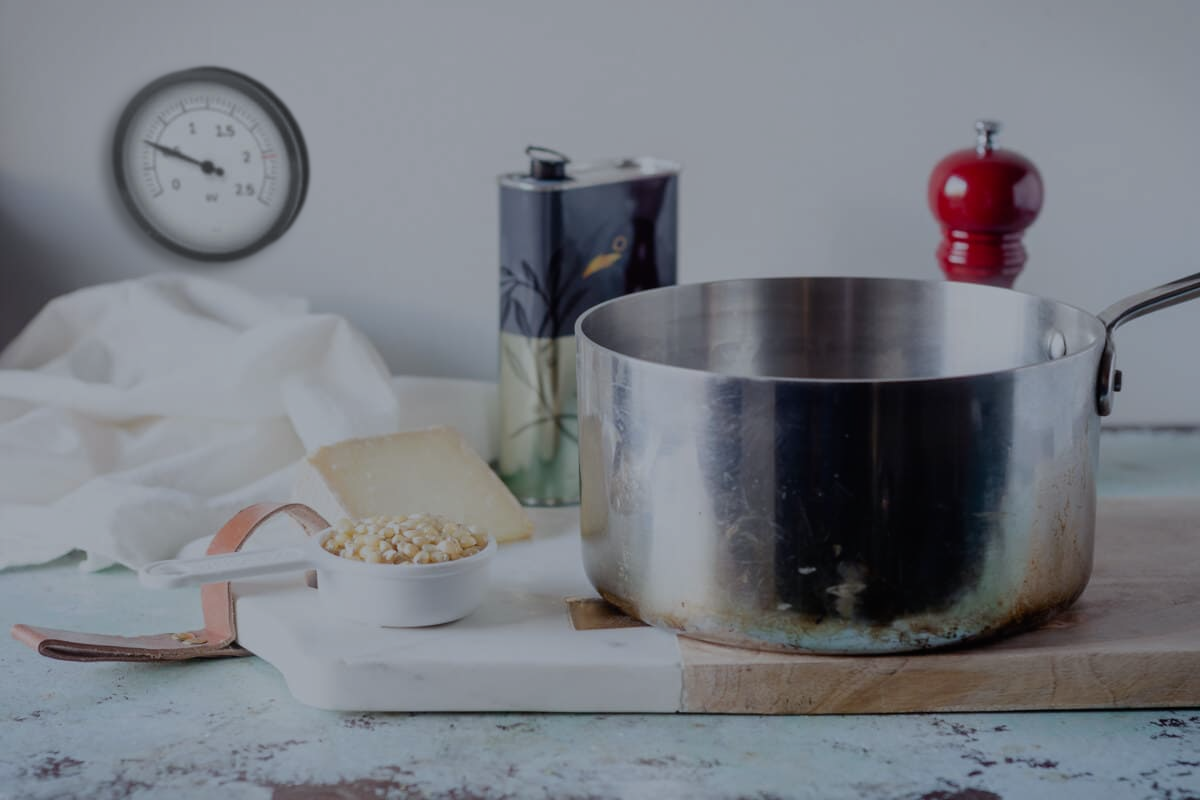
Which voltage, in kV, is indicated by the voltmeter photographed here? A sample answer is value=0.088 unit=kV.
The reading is value=0.5 unit=kV
